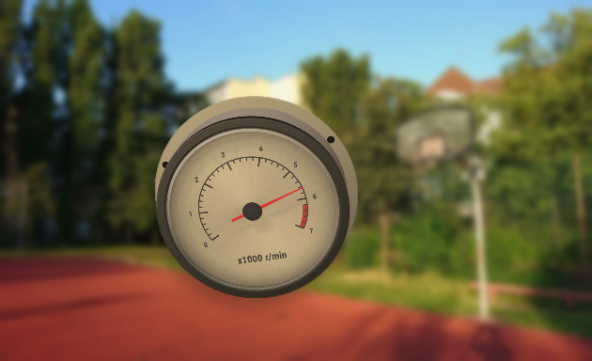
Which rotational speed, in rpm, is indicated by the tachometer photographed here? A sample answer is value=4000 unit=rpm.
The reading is value=5600 unit=rpm
